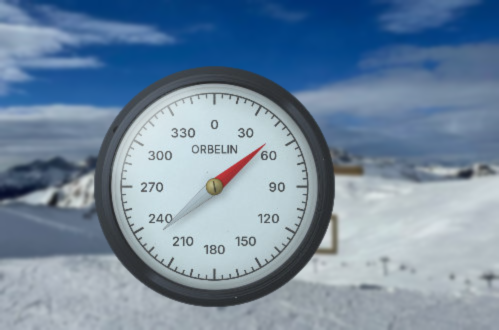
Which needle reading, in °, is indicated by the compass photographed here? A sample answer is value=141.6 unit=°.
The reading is value=50 unit=°
